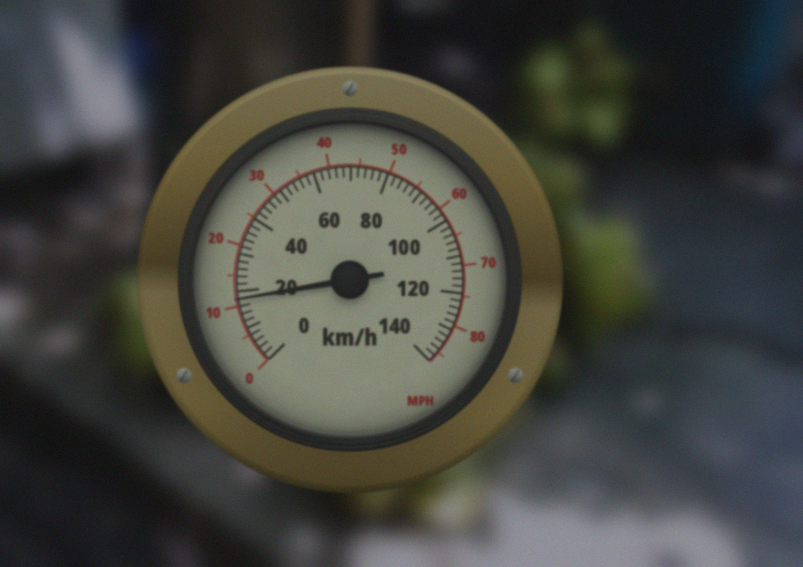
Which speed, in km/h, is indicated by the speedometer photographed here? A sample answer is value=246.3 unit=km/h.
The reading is value=18 unit=km/h
